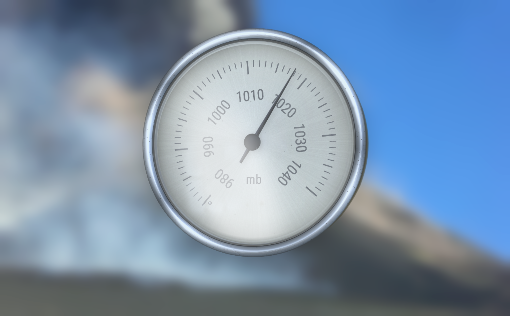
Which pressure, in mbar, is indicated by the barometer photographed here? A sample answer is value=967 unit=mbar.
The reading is value=1018 unit=mbar
